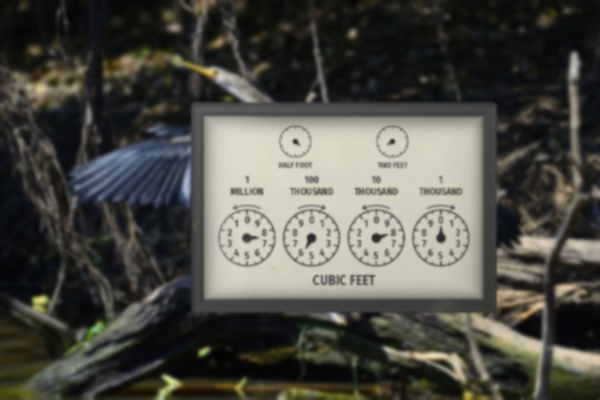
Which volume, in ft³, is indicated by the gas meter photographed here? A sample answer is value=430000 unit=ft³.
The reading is value=758000 unit=ft³
